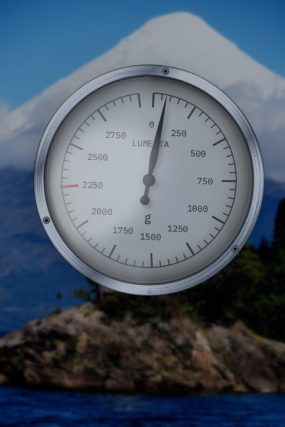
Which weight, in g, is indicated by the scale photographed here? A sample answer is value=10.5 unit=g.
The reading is value=75 unit=g
